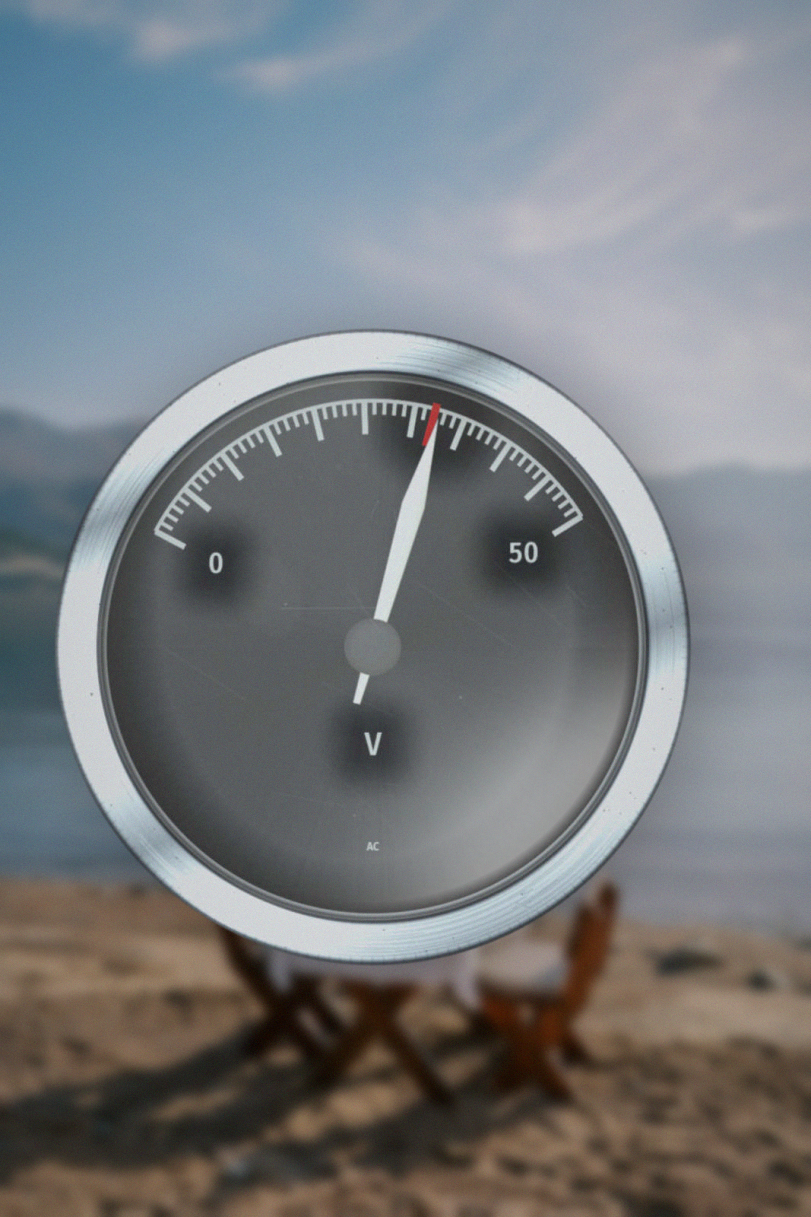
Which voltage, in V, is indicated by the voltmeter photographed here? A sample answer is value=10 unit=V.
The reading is value=32.5 unit=V
